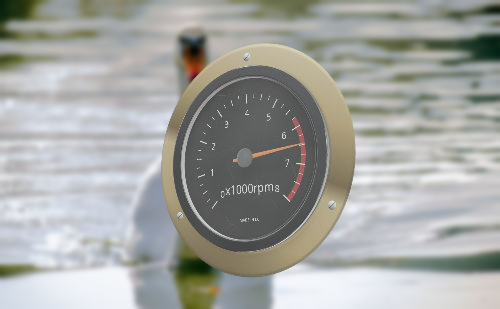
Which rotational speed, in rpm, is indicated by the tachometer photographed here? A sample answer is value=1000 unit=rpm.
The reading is value=6500 unit=rpm
